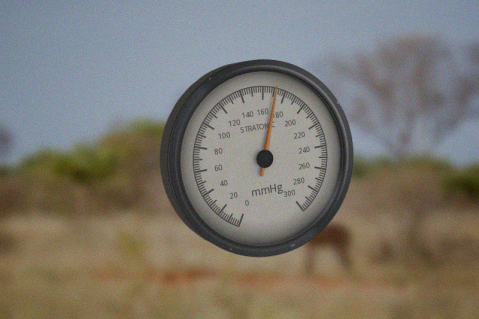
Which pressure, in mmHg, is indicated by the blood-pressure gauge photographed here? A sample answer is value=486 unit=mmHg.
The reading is value=170 unit=mmHg
